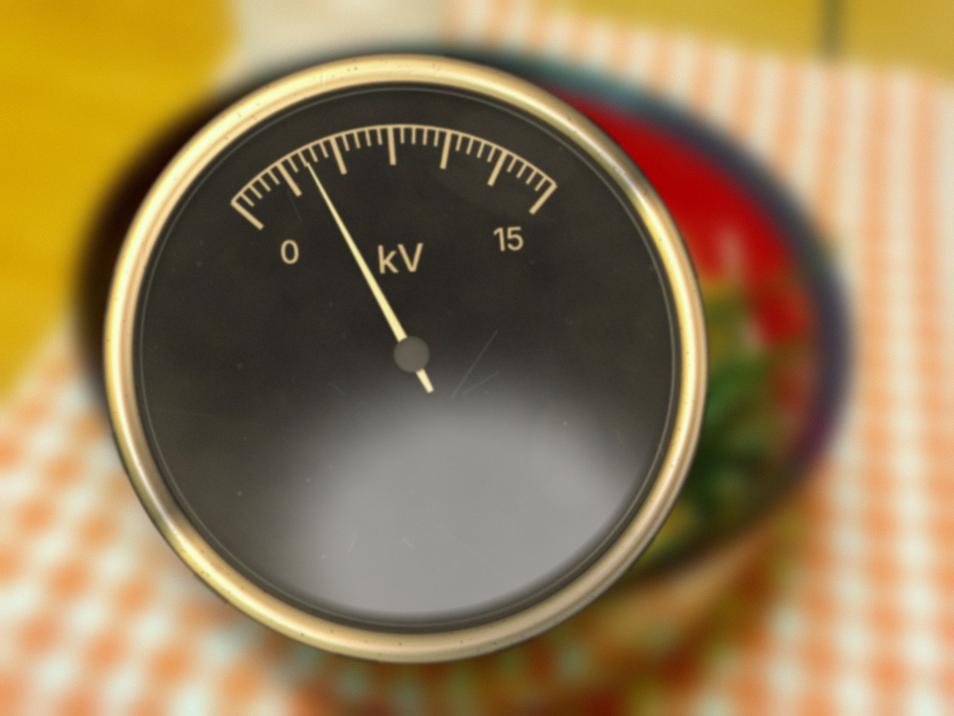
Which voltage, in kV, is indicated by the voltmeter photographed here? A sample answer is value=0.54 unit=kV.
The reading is value=3.5 unit=kV
